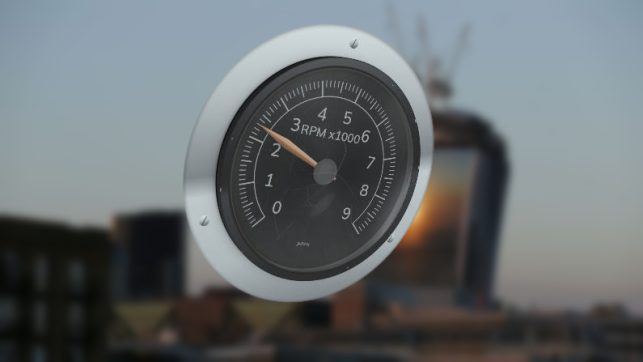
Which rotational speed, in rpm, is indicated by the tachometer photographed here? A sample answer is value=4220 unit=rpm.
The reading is value=2300 unit=rpm
